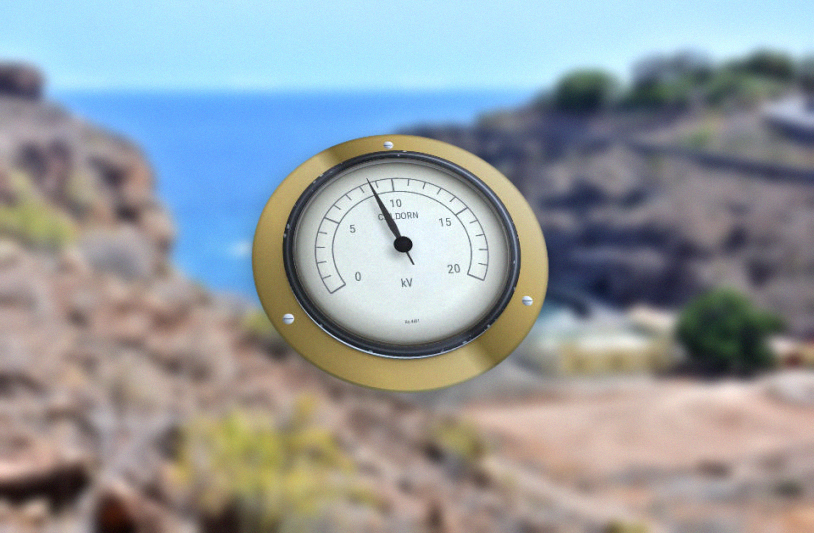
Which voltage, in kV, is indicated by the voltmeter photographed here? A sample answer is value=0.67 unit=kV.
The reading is value=8.5 unit=kV
